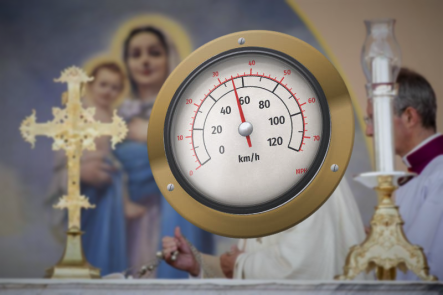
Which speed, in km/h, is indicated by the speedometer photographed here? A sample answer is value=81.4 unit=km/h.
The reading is value=55 unit=km/h
